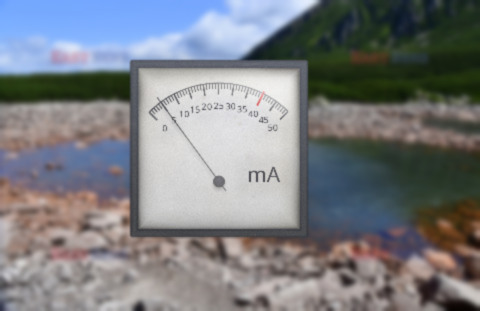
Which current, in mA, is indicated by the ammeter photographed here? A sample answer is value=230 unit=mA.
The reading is value=5 unit=mA
